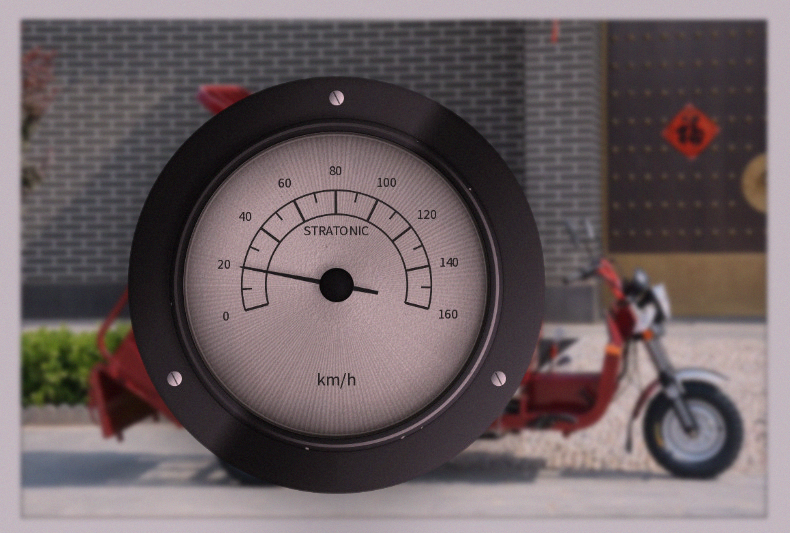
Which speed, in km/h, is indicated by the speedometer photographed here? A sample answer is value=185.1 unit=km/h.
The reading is value=20 unit=km/h
